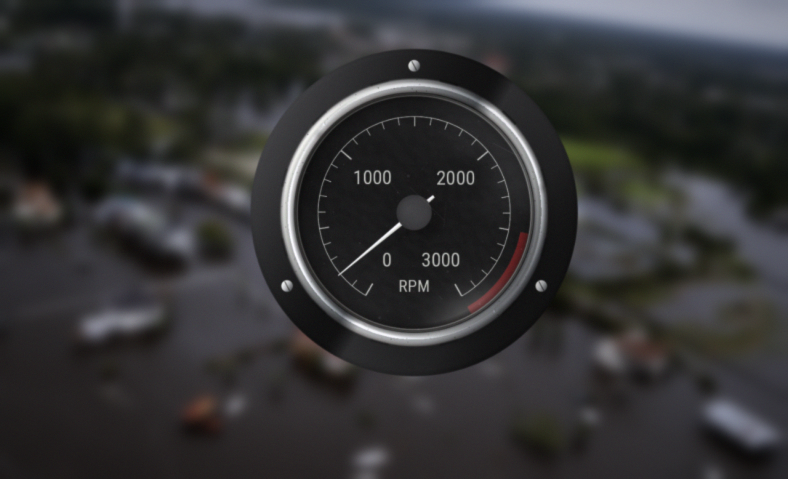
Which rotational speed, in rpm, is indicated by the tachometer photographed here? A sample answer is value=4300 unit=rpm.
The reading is value=200 unit=rpm
